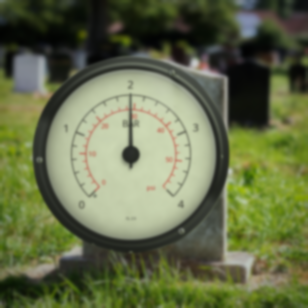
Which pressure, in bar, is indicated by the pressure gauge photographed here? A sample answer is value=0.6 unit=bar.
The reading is value=2 unit=bar
